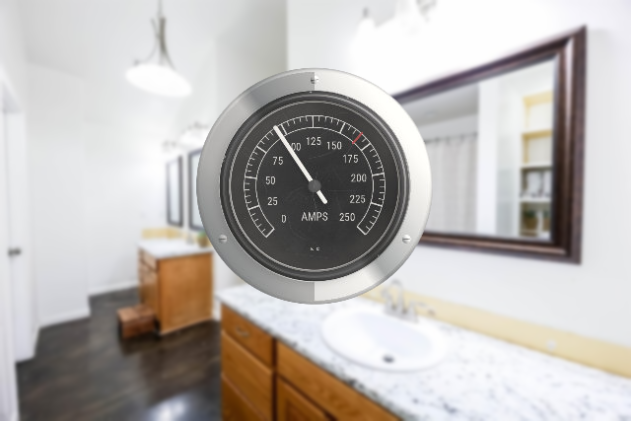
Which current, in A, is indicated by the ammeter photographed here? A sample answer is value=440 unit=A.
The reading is value=95 unit=A
